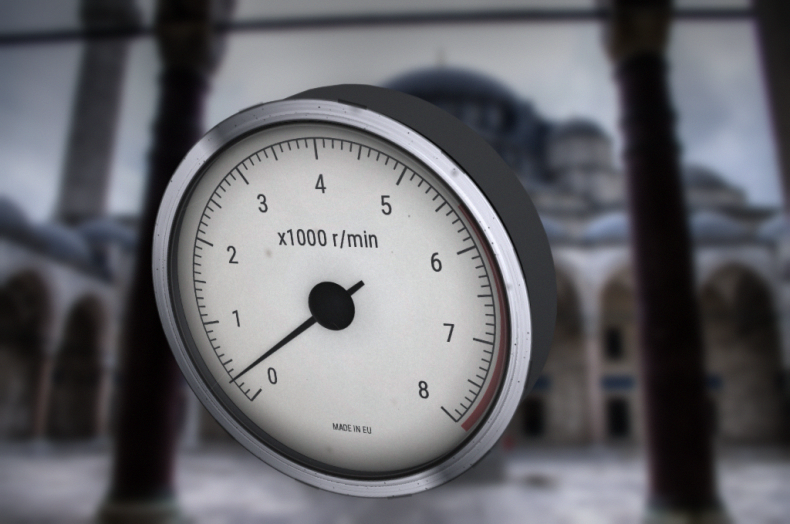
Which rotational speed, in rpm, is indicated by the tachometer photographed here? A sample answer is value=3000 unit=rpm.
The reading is value=300 unit=rpm
